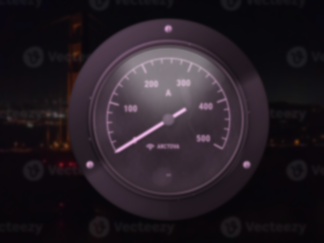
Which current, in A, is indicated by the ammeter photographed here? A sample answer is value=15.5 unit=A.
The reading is value=0 unit=A
